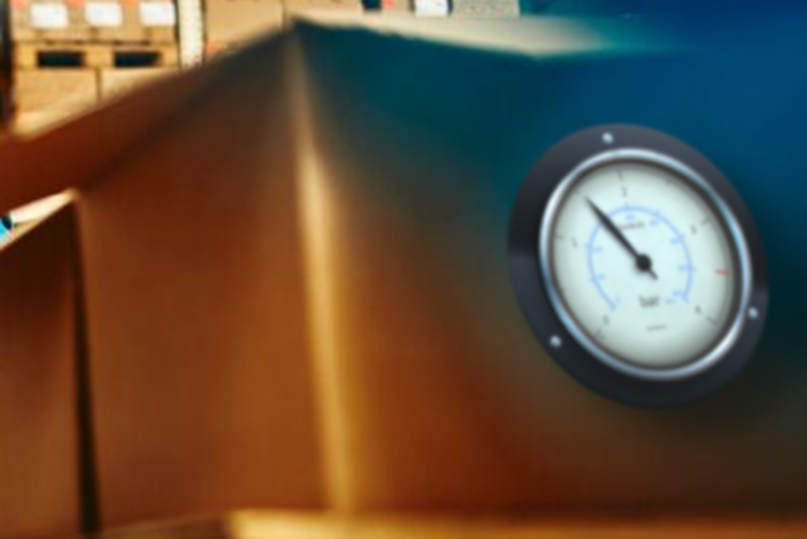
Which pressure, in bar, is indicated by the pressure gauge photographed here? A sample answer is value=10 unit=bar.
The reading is value=1.5 unit=bar
